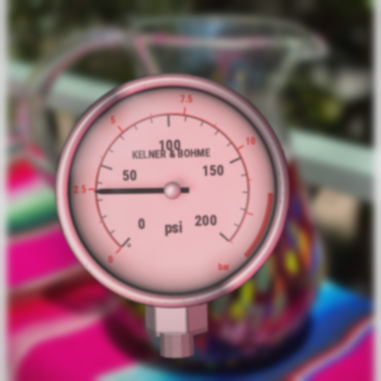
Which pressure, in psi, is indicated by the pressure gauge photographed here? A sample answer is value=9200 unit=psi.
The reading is value=35 unit=psi
